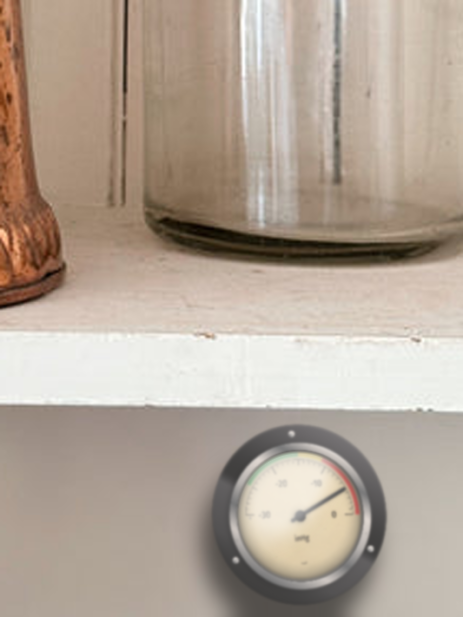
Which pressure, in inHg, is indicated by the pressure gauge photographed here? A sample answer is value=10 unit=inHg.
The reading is value=-5 unit=inHg
